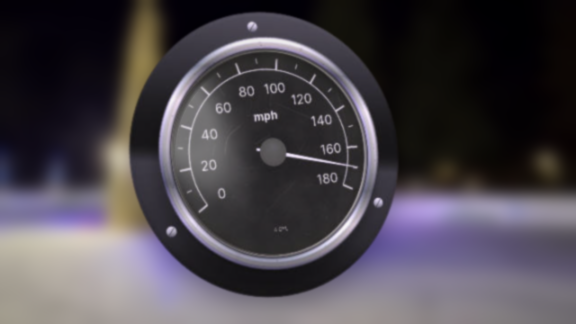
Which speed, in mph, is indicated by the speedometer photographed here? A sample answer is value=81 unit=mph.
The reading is value=170 unit=mph
